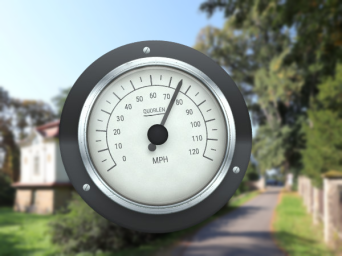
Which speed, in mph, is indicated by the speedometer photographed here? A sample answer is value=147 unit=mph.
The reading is value=75 unit=mph
